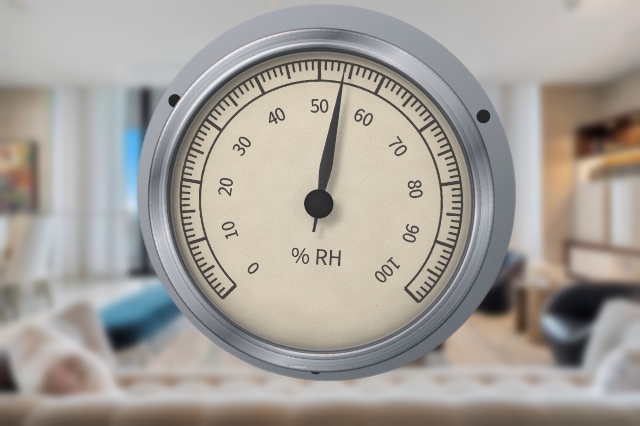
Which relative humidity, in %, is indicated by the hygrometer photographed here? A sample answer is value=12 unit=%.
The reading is value=54 unit=%
